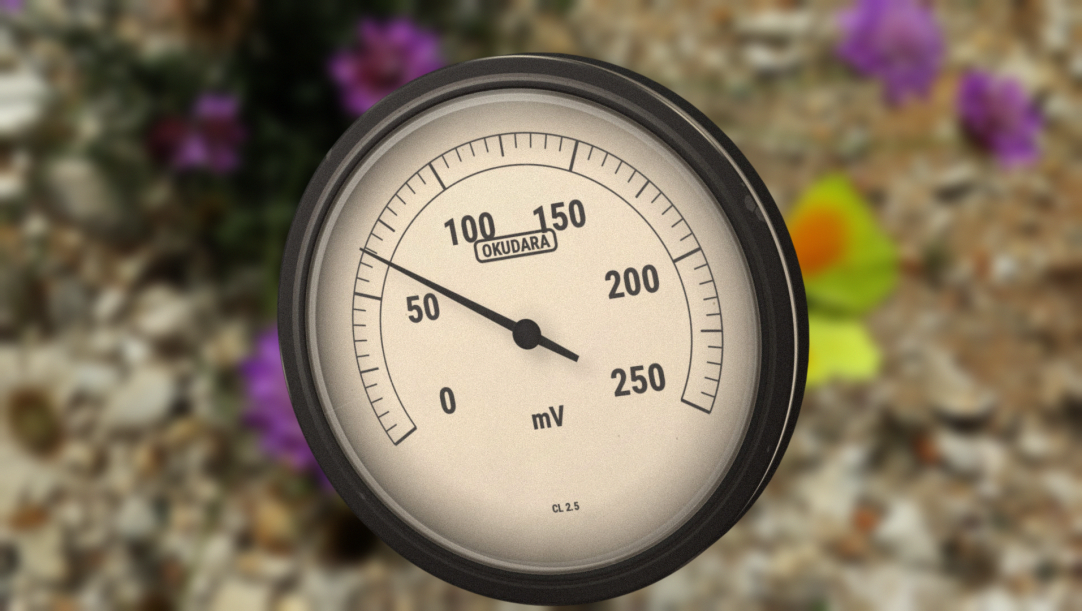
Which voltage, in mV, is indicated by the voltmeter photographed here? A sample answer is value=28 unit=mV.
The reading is value=65 unit=mV
